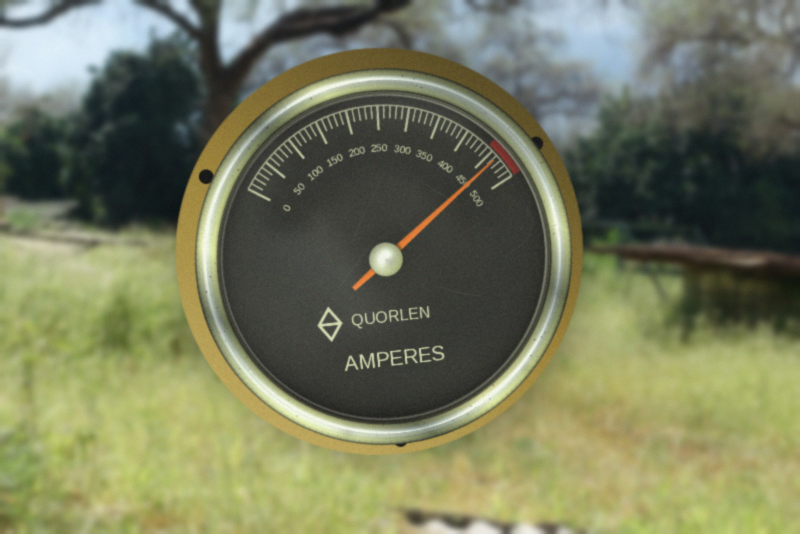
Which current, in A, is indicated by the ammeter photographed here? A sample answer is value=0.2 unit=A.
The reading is value=460 unit=A
